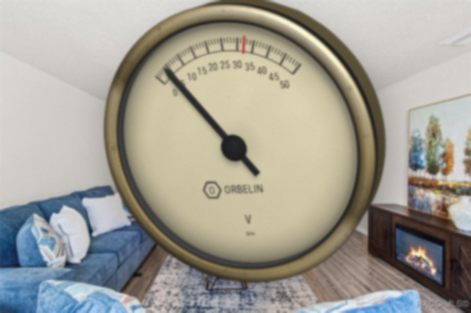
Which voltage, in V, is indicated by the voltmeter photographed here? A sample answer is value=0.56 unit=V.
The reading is value=5 unit=V
